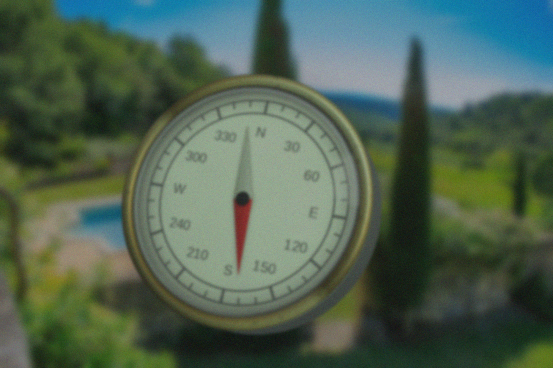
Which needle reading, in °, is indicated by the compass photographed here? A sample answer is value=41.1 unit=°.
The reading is value=170 unit=°
